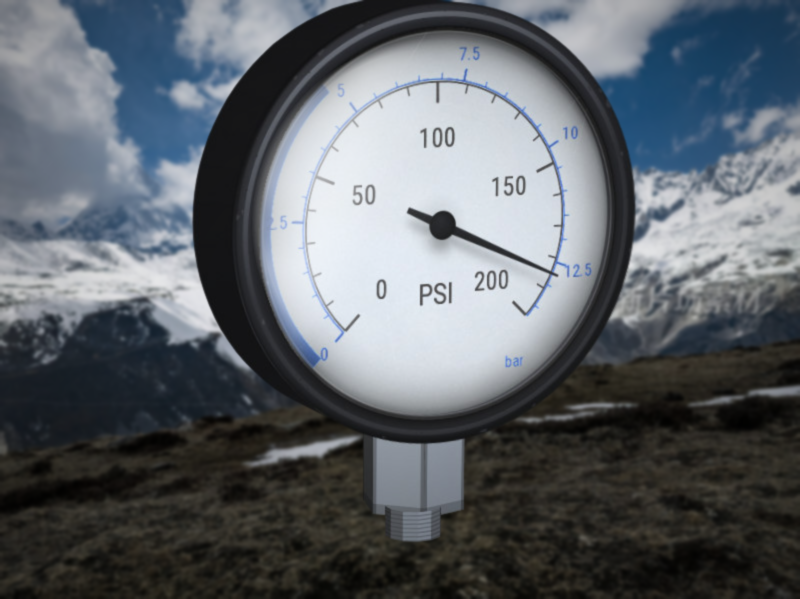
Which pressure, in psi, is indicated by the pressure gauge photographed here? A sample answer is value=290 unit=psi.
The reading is value=185 unit=psi
